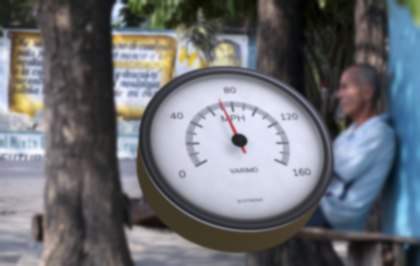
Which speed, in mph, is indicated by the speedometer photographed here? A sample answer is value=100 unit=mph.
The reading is value=70 unit=mph
